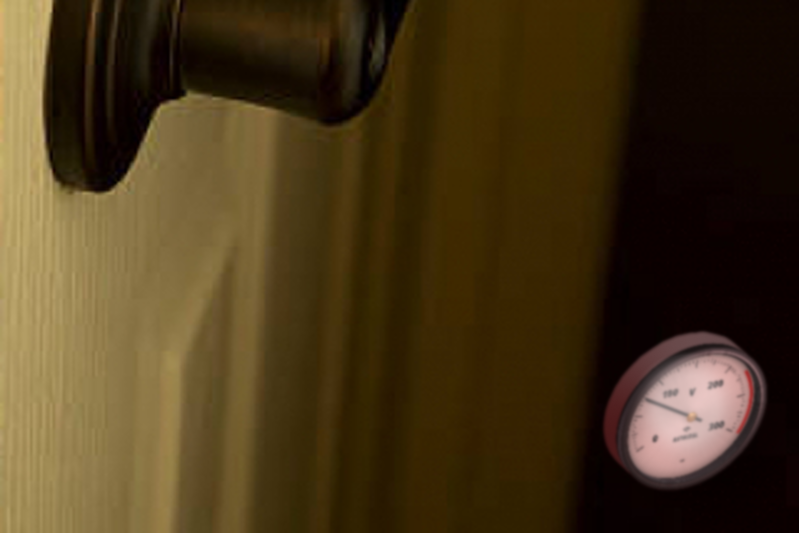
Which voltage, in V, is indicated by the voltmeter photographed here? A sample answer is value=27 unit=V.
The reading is value=75 unit=V
